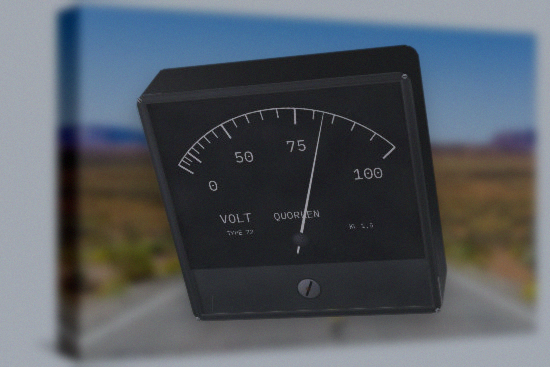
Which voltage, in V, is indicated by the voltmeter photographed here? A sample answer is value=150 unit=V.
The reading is value=82.5 unit=V
